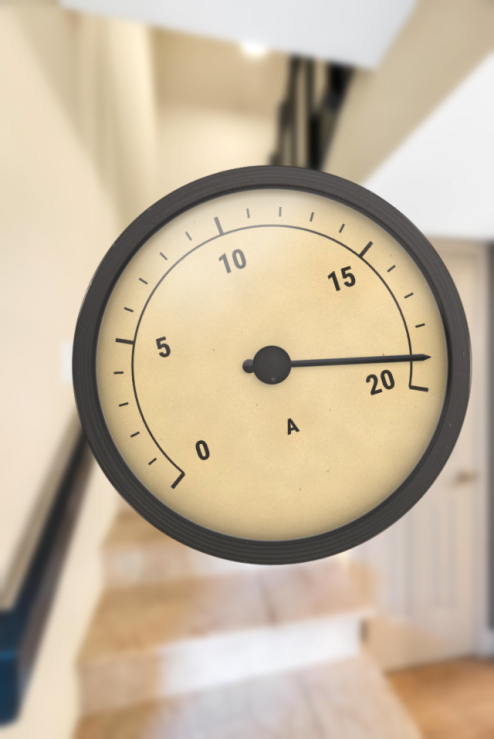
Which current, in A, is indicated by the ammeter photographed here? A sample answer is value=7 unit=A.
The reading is value=19 unit=A
